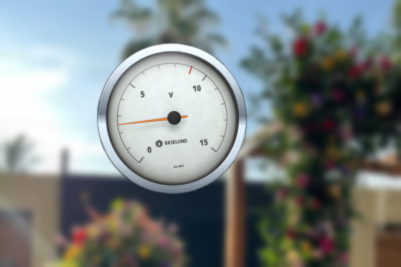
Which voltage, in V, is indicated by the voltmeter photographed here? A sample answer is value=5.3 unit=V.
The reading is value=2.5 unit=V
